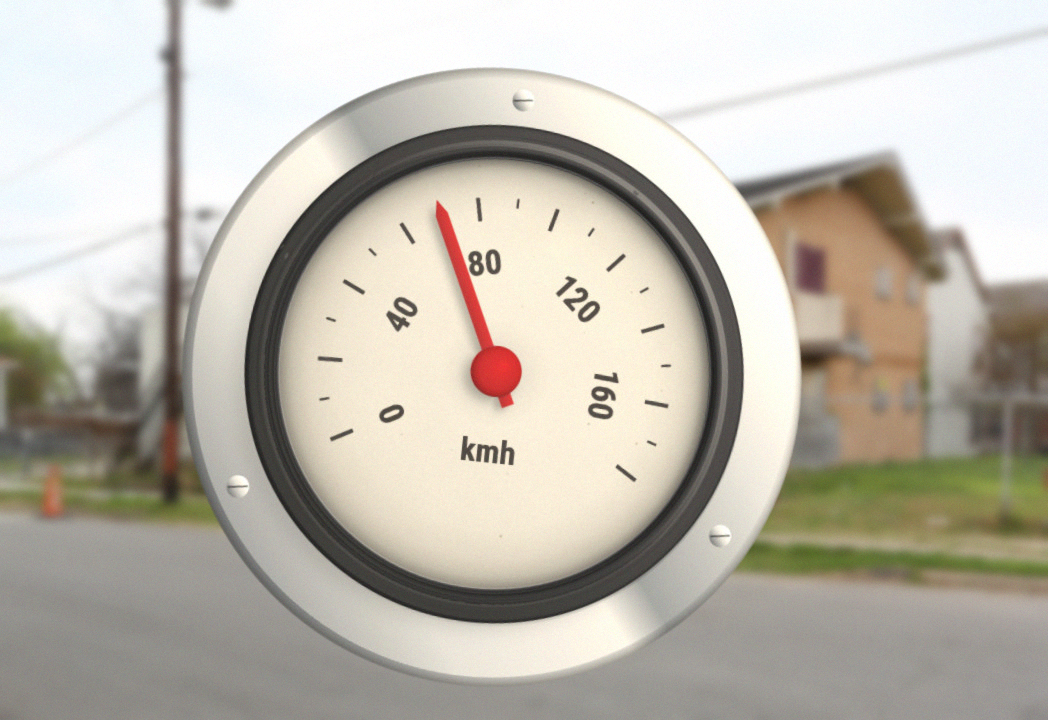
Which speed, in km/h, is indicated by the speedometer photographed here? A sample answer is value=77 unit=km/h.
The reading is value=70 unit=km/h
